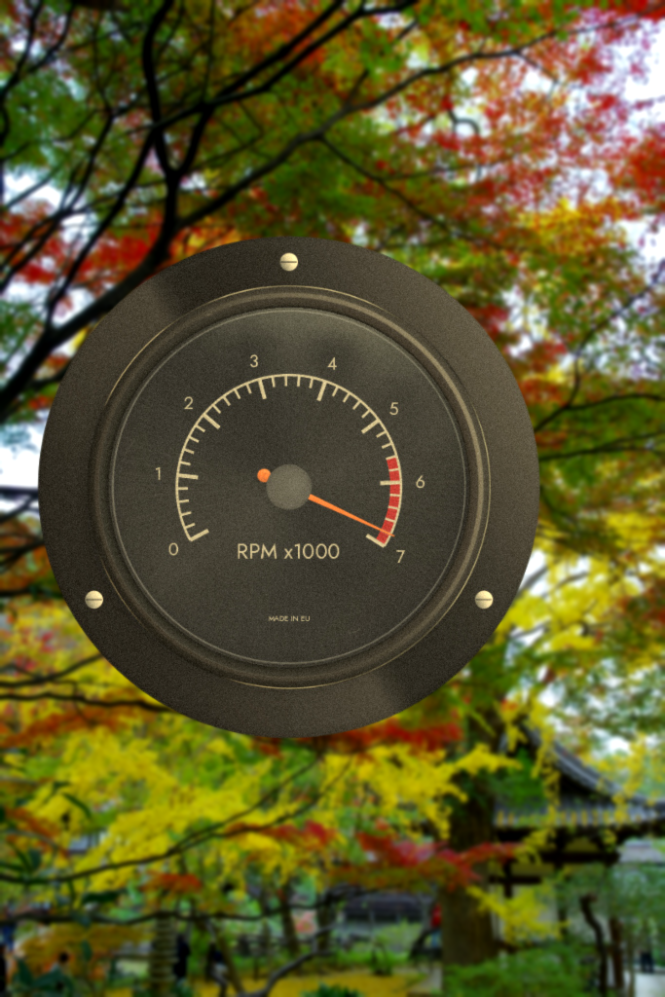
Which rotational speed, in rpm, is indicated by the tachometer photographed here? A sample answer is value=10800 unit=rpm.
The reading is value=6800 unit=rpm
